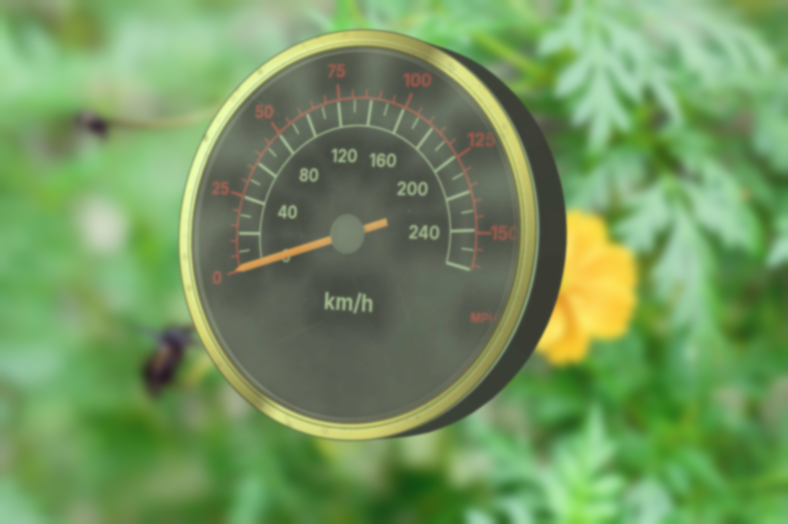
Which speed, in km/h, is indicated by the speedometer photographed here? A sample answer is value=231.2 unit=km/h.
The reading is value=0 unit=km/h
